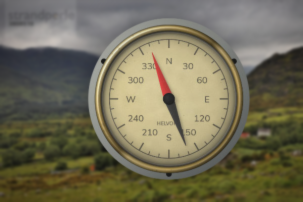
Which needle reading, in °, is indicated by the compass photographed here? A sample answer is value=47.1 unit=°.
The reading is value=340 unit=°
